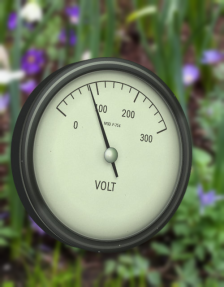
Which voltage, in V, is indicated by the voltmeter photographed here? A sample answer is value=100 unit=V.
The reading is value=80 unit=V
